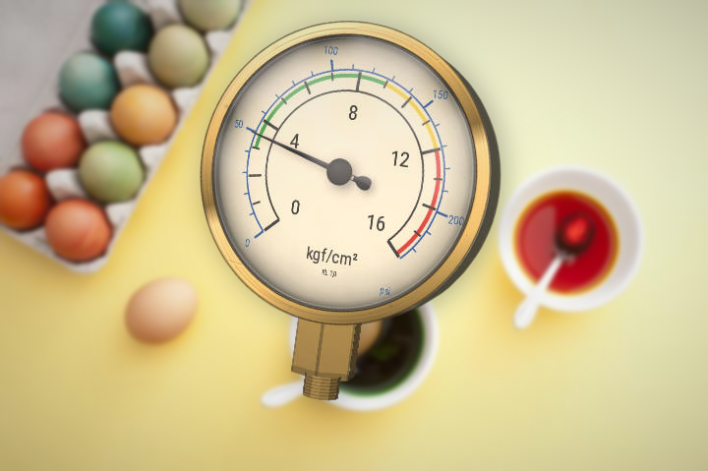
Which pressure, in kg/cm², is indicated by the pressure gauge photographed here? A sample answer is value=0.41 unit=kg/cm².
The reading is value=3.5 unit=kg/cm²
